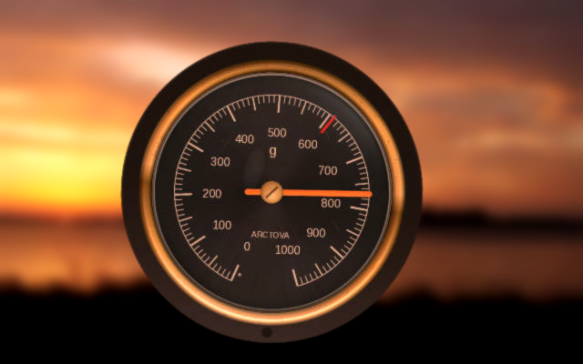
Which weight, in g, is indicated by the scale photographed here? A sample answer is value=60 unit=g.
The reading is value=770 unit=g
